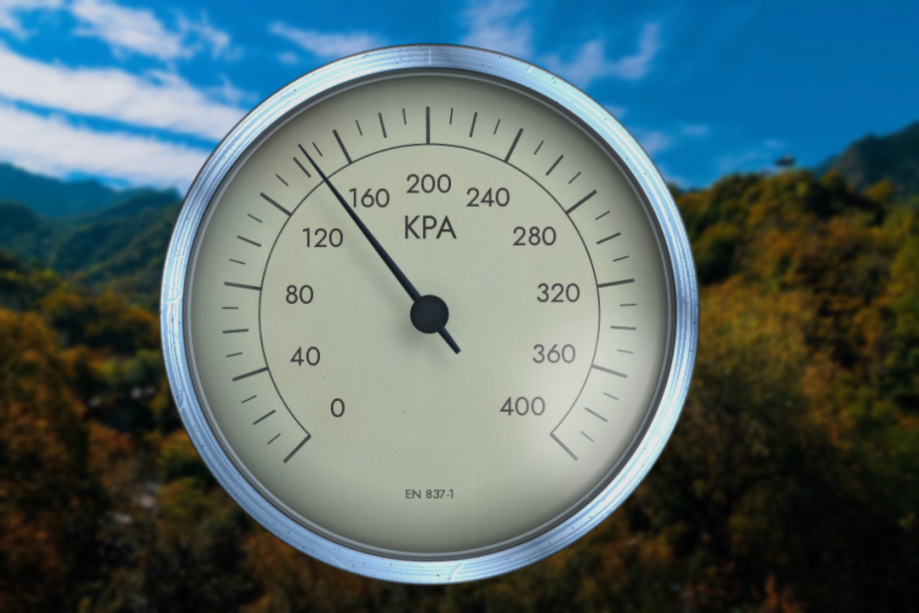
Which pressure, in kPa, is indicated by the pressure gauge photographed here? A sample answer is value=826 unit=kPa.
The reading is value=145 unit=kPa
